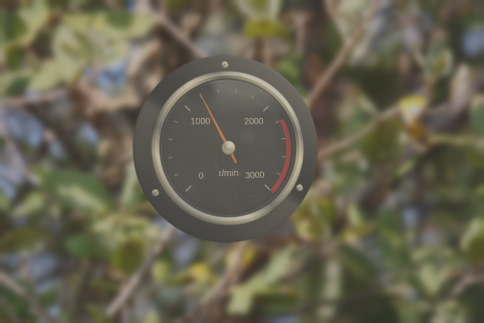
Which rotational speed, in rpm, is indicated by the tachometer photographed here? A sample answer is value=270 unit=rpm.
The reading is value=1200 unit=rpm
